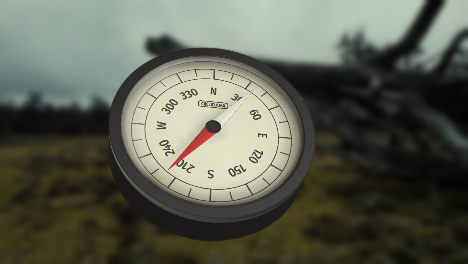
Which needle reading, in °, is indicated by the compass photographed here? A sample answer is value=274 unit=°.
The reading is value=217.5 unit=°
